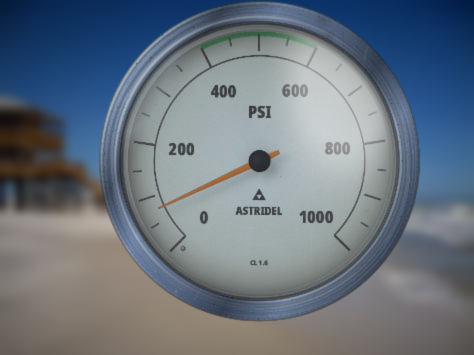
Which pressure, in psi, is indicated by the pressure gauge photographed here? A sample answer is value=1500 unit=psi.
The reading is value=75 unit=psi
